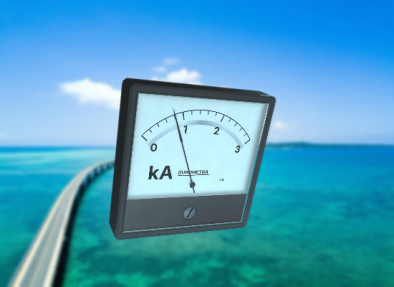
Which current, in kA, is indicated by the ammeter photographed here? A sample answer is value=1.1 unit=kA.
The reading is value=0.8 unit=kA
